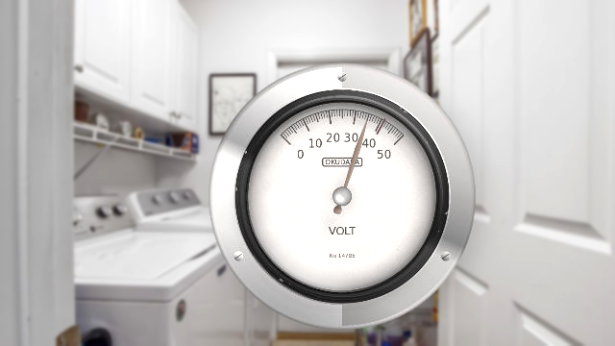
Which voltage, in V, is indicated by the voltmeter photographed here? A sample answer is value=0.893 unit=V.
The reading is value=35 unit=V
